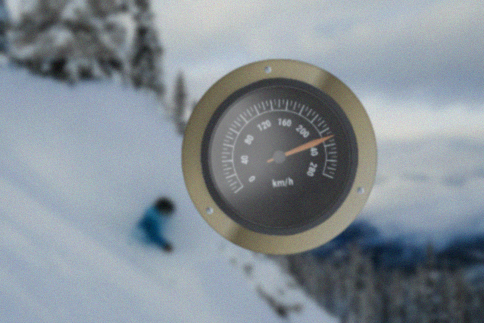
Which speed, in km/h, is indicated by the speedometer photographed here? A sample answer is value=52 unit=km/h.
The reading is value=230 unit=km/h
